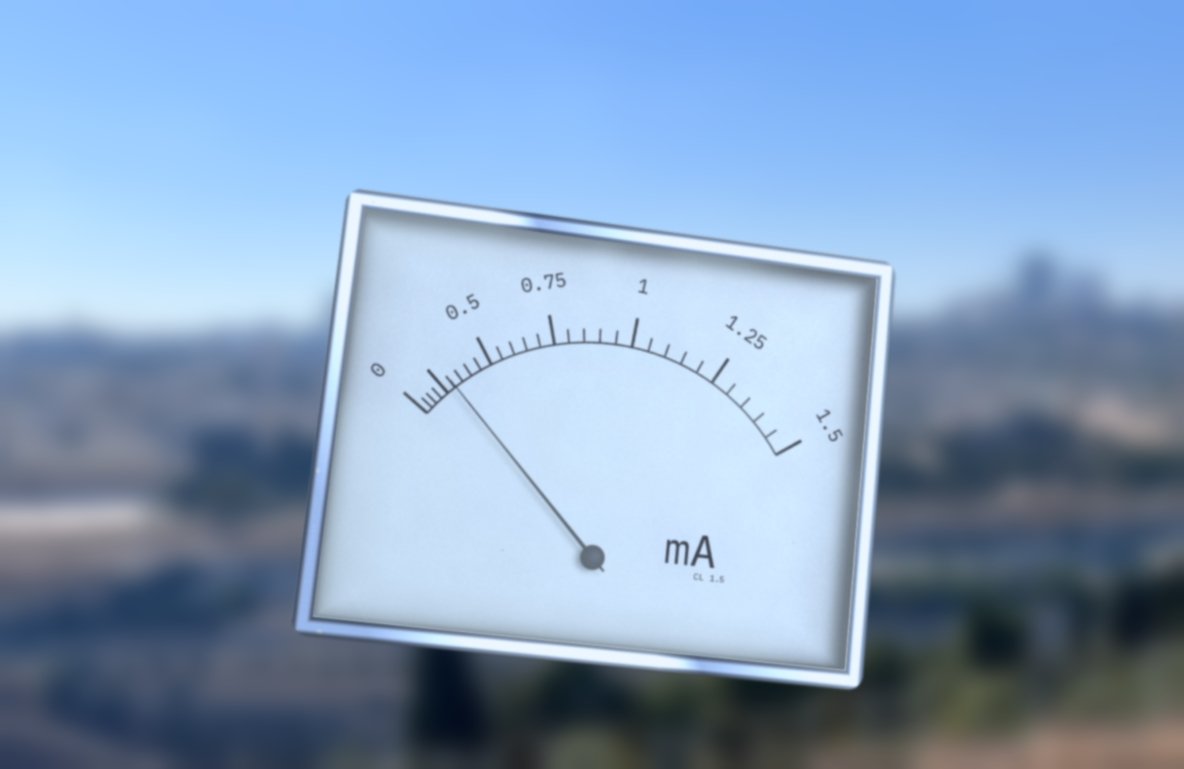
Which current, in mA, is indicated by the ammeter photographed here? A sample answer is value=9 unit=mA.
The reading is value=0.3 unit=mA
